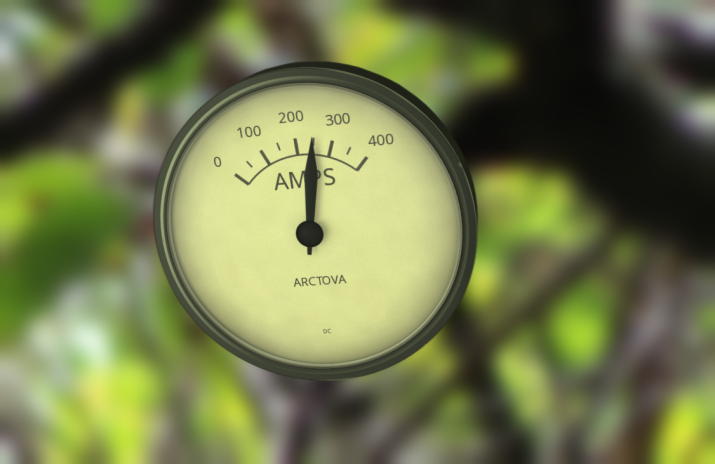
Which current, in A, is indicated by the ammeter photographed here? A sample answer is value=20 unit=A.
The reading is value=250 unit=A
